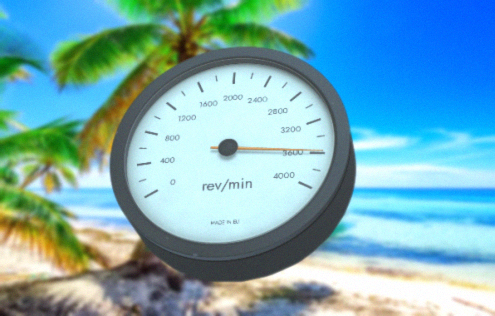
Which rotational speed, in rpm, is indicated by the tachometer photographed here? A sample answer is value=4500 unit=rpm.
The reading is value=3600 unit=rpm
